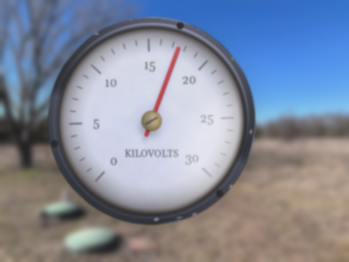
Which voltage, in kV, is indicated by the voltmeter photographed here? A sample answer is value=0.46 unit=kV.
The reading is value=17.5 unit=kV
